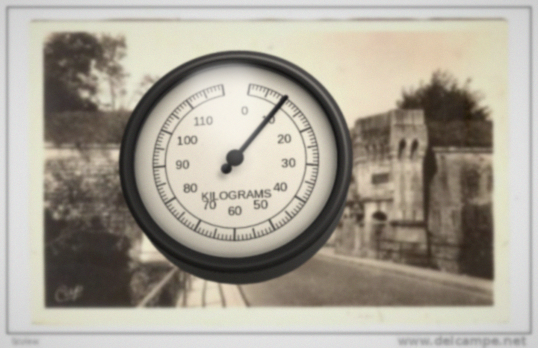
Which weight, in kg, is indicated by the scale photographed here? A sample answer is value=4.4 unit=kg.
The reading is value=10 unit=kg
